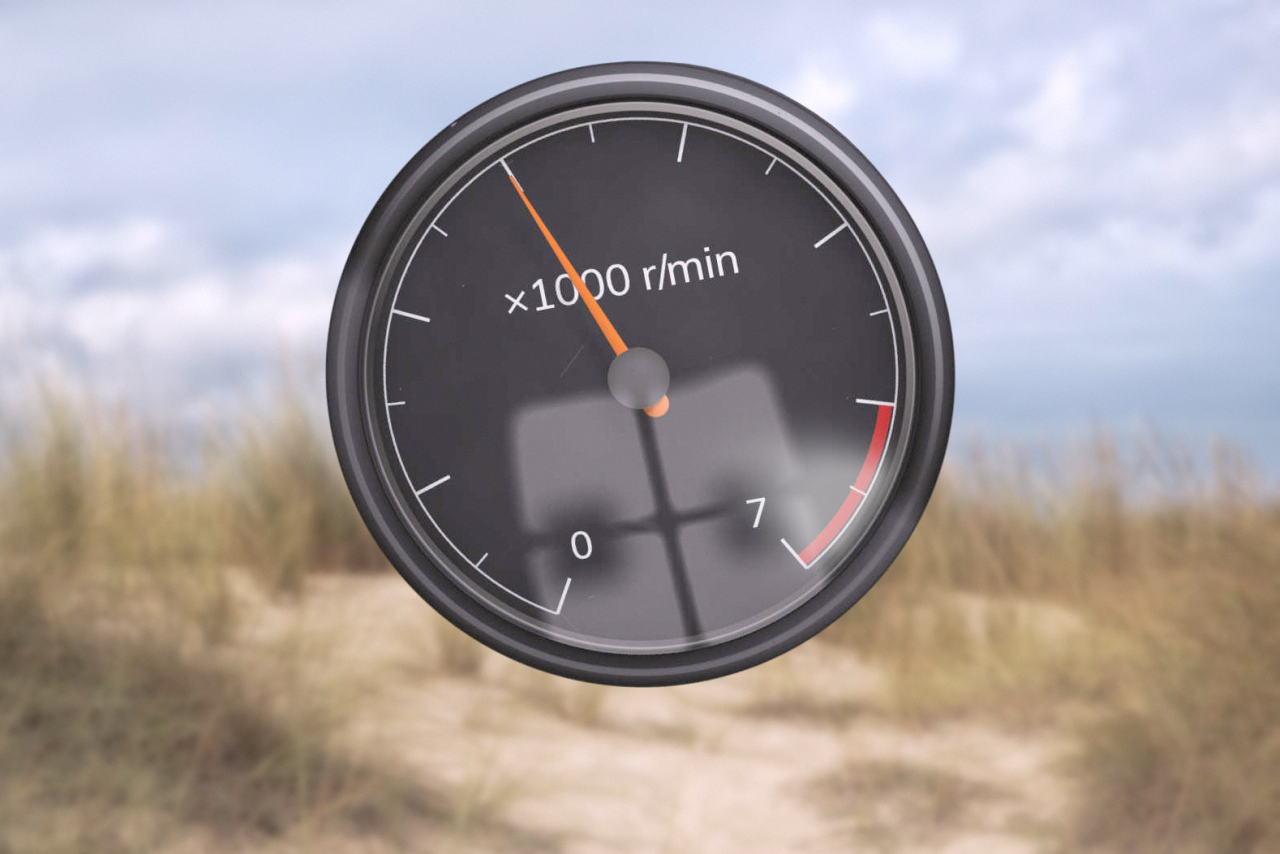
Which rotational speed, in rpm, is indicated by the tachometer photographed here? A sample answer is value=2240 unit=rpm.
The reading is value=3000 unit=rpm
